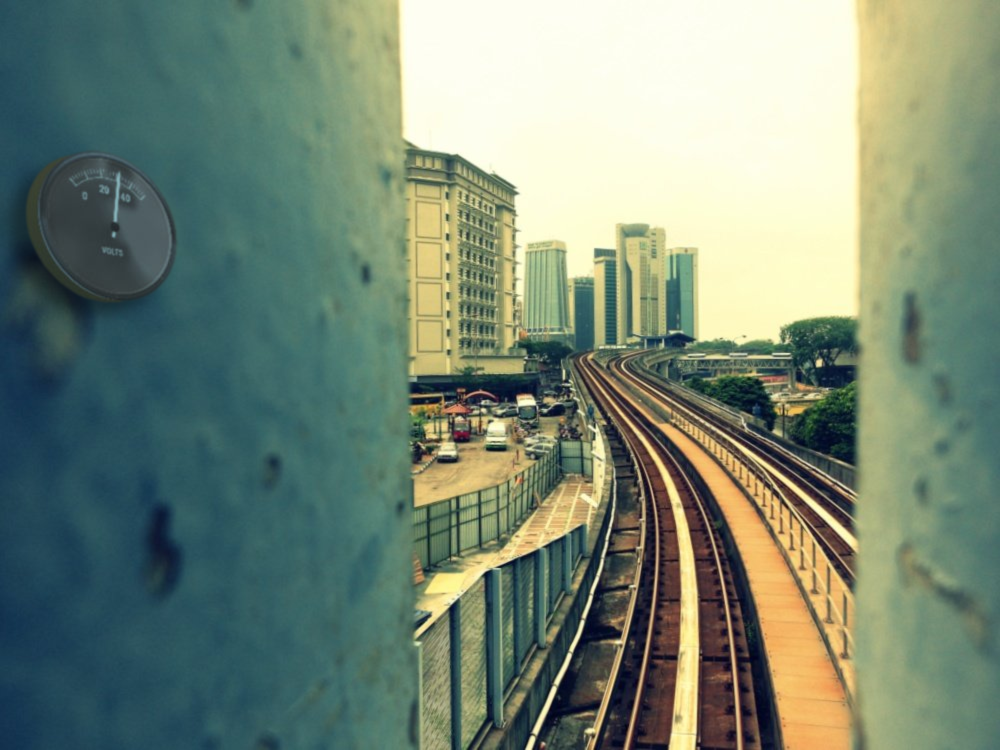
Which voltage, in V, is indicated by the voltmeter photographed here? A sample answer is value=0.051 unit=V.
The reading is value=30 unit=V
